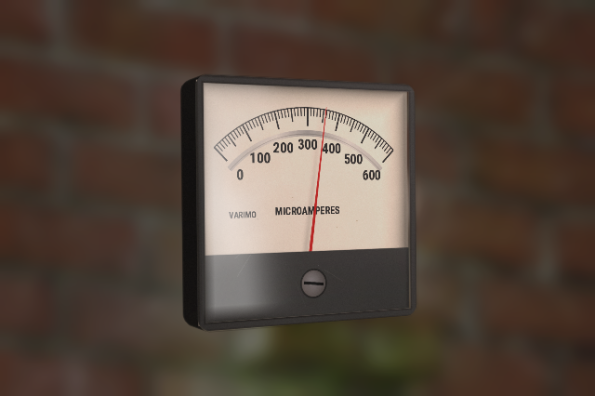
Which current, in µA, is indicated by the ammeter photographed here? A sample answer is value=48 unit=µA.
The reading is value=350 unit=µA
